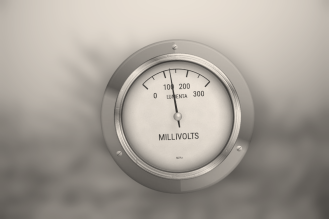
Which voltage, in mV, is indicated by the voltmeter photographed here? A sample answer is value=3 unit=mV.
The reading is value=125 unit=mV
